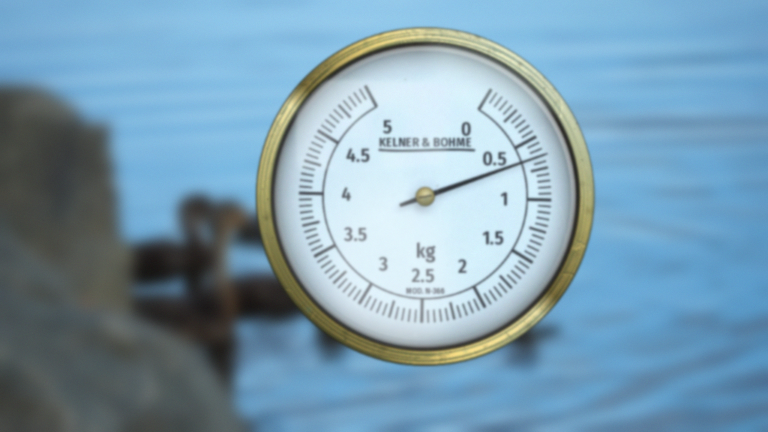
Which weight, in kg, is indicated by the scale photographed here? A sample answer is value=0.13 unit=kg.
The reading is value=0.65 unit=kg
